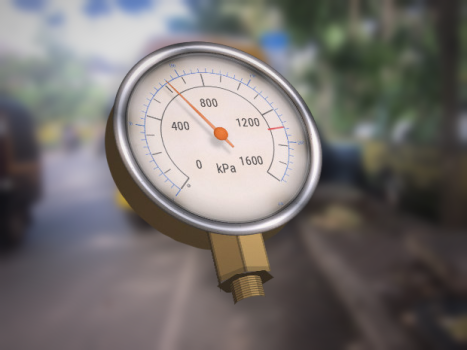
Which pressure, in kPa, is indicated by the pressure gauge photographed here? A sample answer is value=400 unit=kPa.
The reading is value=600 unit=kPa
